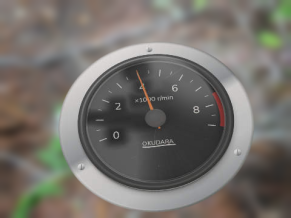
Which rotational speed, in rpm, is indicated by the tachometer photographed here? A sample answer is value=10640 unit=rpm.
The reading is value=4000 unit=rpm
